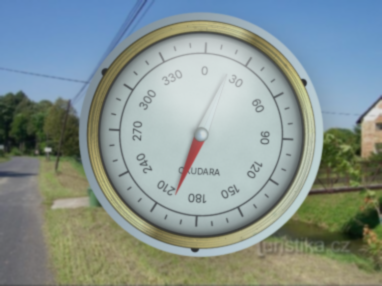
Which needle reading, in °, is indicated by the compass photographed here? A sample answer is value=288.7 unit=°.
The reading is value=200 unit=°
